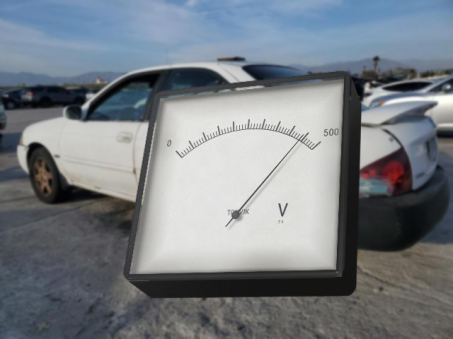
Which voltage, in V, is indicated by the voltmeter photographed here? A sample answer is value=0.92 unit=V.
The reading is value=450 unit=V
